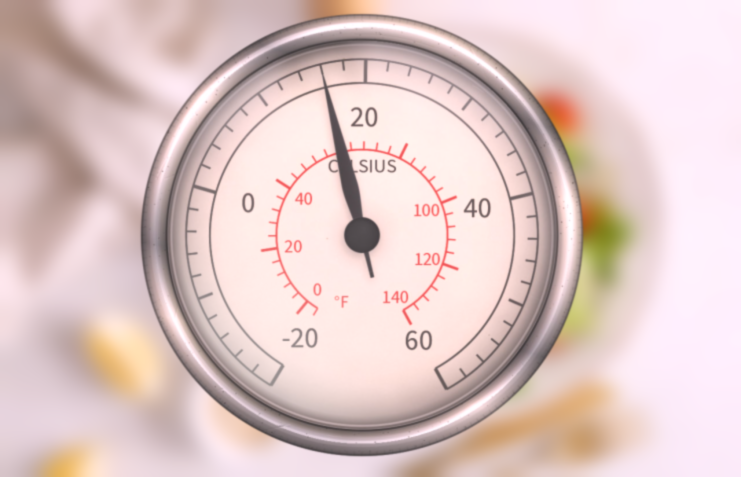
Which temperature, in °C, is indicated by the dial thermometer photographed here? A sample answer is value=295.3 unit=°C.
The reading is value=16 unit=°C
